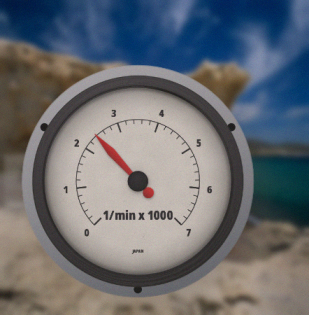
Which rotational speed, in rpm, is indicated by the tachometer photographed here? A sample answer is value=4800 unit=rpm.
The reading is value=2400 unit=rpm
